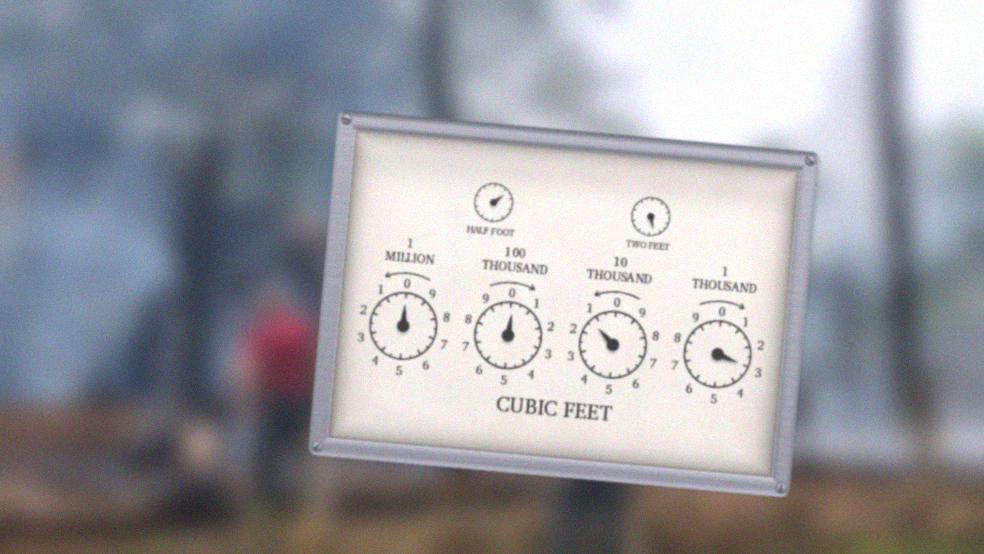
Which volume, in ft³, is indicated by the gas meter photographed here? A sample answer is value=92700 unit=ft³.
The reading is value=1300 unit=ft³
